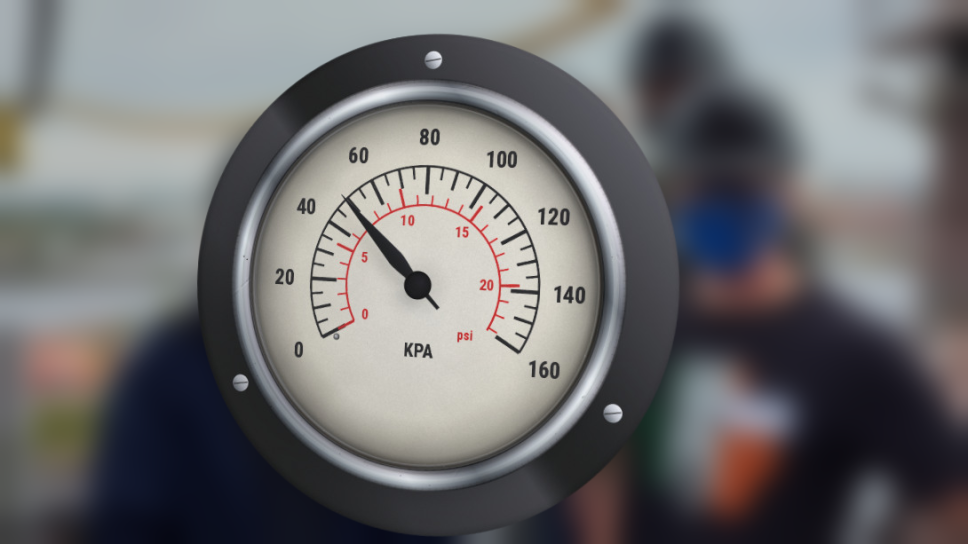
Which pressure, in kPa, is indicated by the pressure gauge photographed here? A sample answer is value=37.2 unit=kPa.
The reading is value=50 unit=kPa
